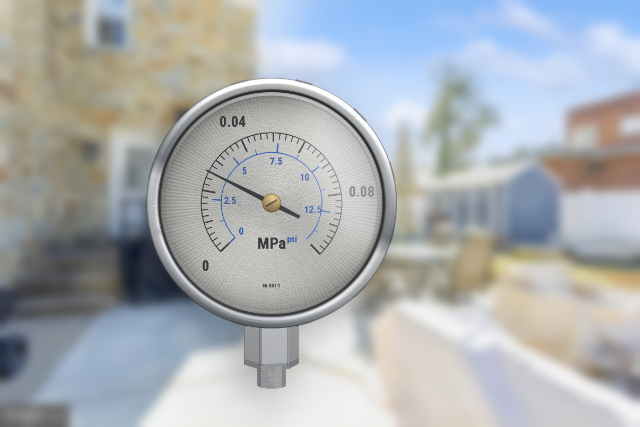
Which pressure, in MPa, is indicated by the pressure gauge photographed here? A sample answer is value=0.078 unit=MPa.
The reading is value=0.026 unit=MPa
